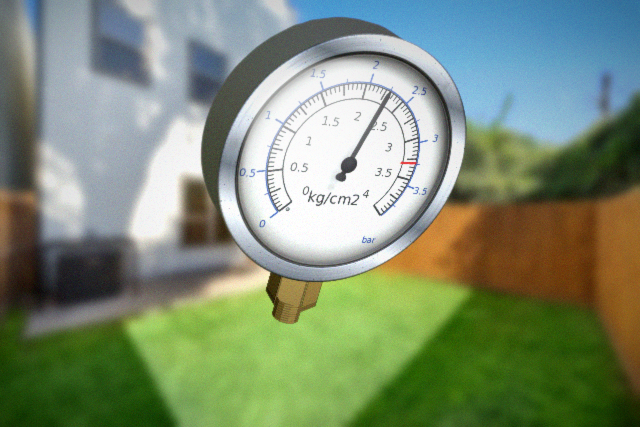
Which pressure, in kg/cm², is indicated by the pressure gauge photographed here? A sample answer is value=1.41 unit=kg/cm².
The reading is value=2.25 unit=kg/cm²
